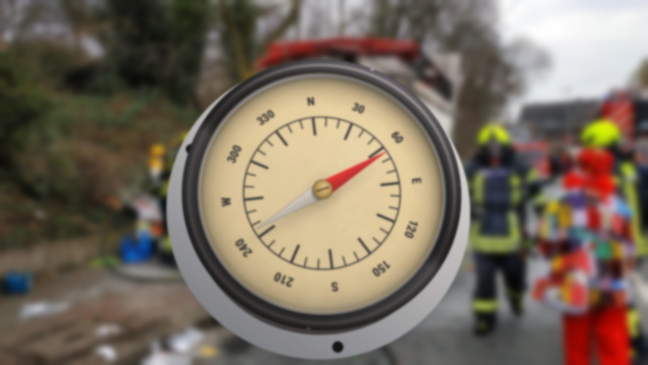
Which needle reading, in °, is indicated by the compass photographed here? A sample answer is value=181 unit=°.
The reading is value=65 unit=°
